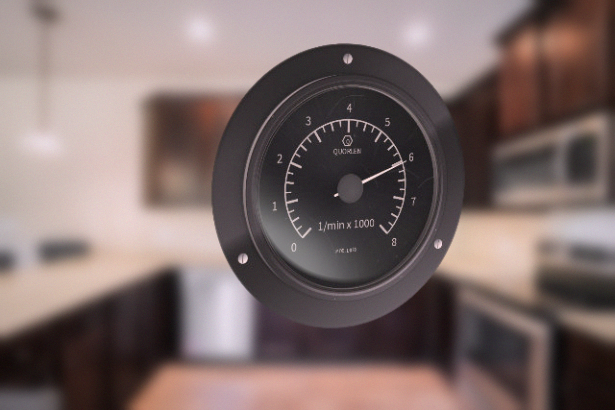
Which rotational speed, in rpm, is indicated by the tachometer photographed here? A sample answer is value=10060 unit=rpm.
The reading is value=6000 unit=rpm
